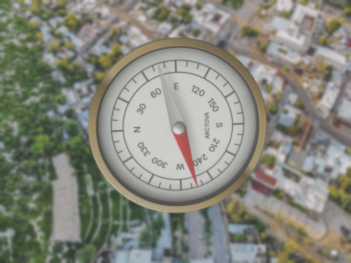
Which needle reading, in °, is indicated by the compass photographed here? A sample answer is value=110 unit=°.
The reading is value=255 unit=°
